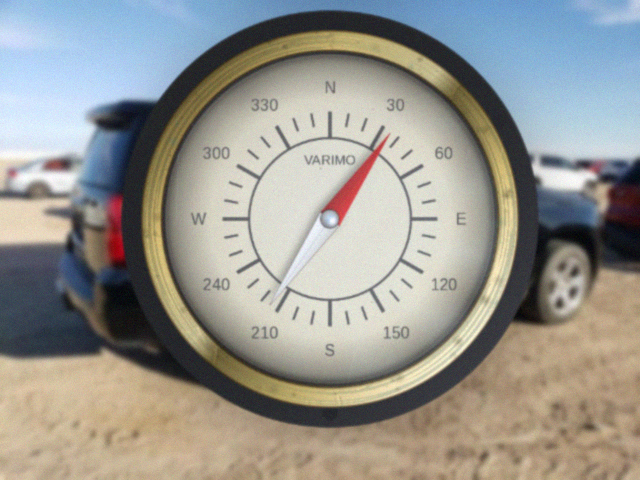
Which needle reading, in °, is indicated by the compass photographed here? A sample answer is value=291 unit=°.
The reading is value=35 unit=°
